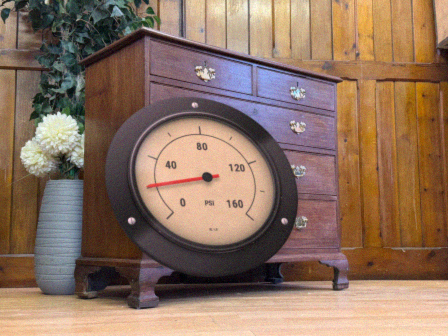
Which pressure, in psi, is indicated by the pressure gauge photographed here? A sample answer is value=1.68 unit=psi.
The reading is value=20 unit=psi
